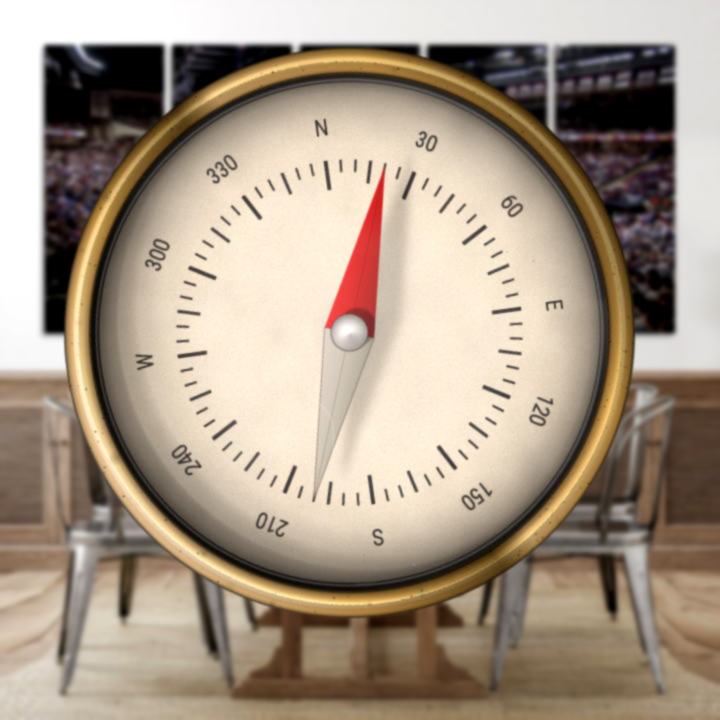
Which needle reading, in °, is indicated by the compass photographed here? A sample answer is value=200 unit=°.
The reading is value=20 unit=°
